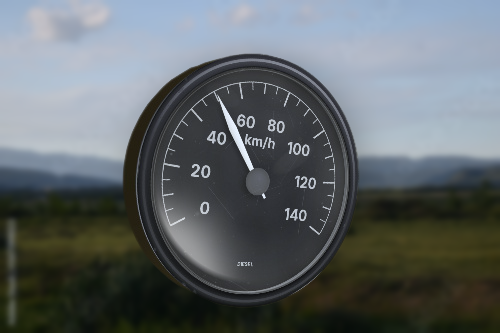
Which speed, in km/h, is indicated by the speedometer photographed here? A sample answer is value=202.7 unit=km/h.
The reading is value=50 unit=km/h
